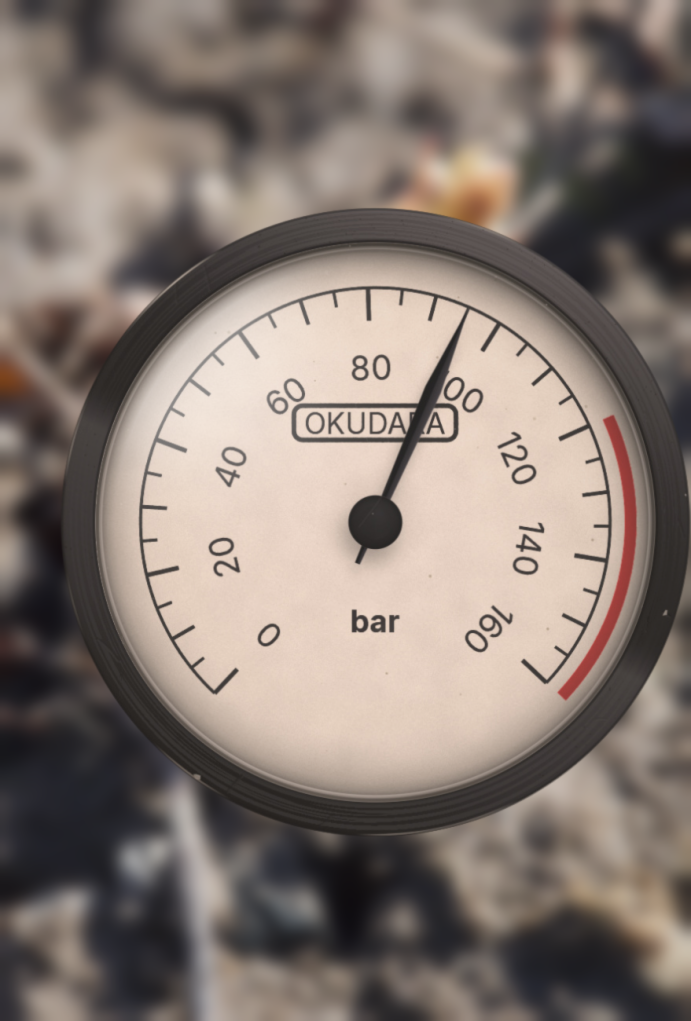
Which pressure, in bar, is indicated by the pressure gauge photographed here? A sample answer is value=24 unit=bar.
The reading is value=95 unit=bar
